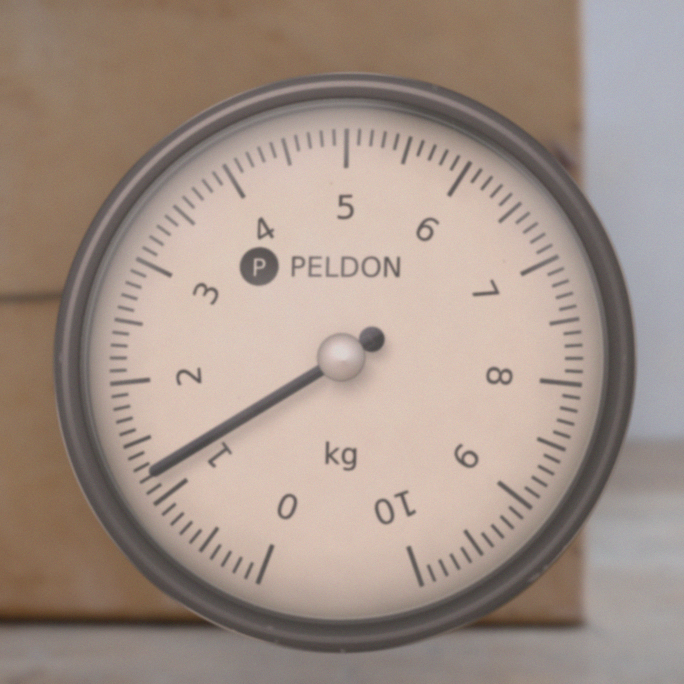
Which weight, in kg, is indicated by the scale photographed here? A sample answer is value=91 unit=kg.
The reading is value=1.2 unit=kg
